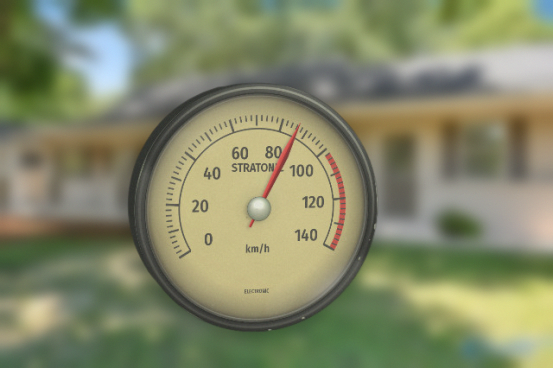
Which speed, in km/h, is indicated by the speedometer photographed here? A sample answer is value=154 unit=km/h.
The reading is value=86 unit=km/h
